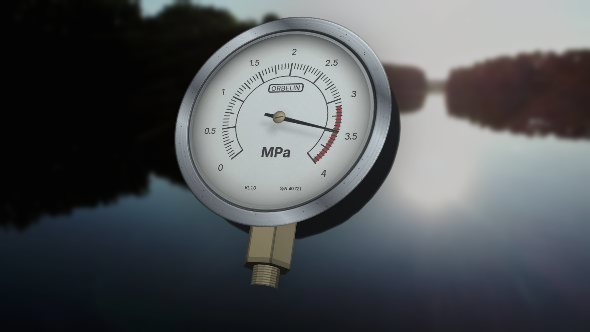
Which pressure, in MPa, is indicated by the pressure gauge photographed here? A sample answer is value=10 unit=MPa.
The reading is value=3.5 unit=MPa
